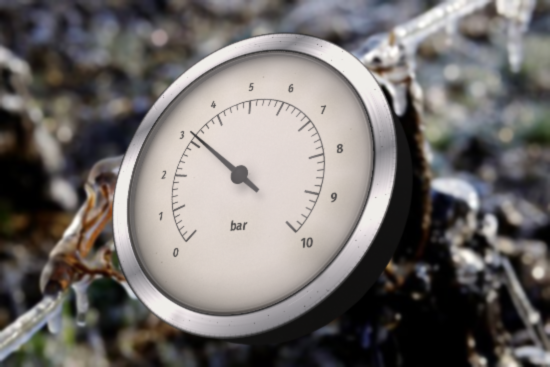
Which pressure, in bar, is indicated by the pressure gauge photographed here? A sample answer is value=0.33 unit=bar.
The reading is value=3.2 unit=bar
